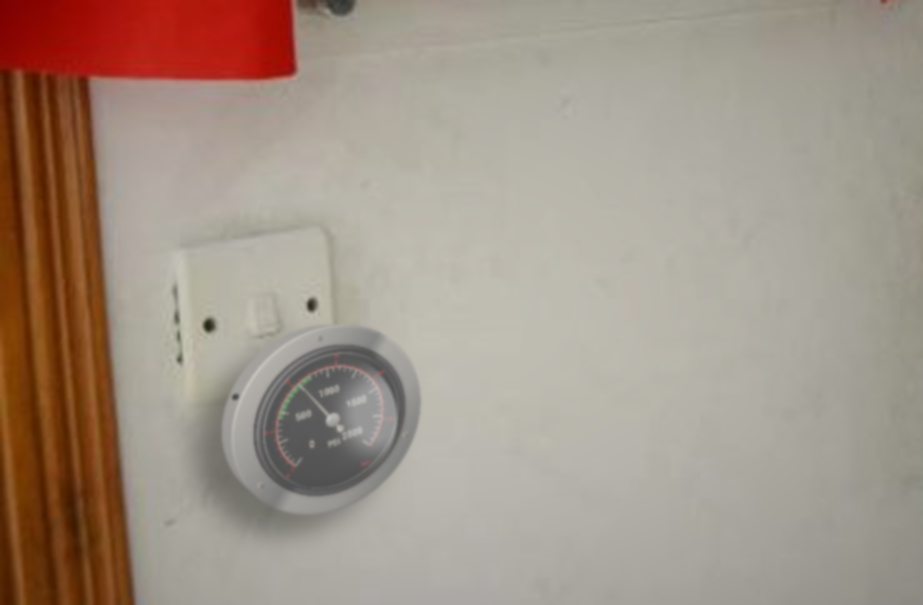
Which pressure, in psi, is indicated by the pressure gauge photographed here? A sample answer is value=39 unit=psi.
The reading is value=750 unit=psi
